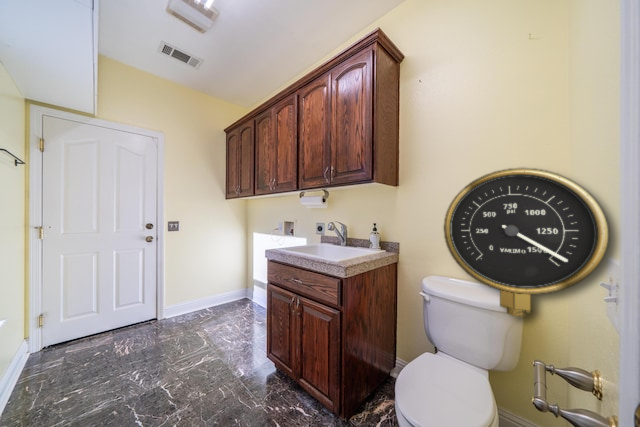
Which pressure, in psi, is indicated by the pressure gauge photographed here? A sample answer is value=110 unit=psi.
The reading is value=1450 unit=psi
